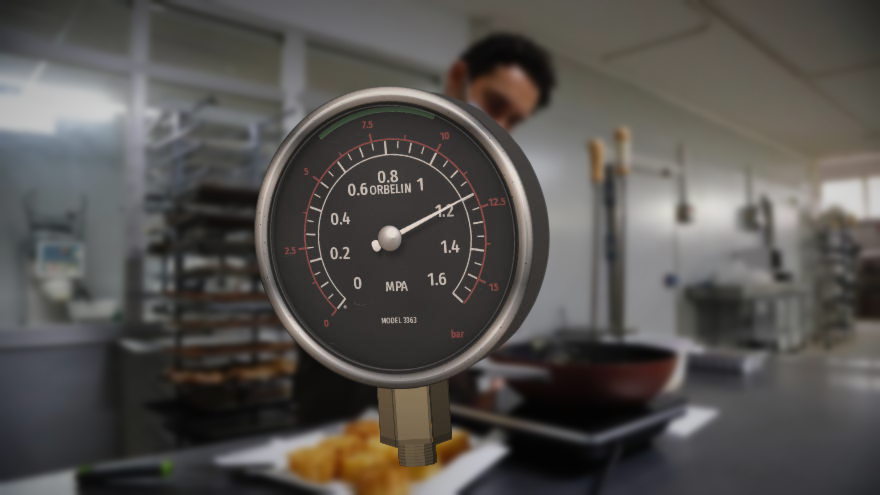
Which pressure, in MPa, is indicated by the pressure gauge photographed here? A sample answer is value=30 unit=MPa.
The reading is value=1.2 unit=MPa
